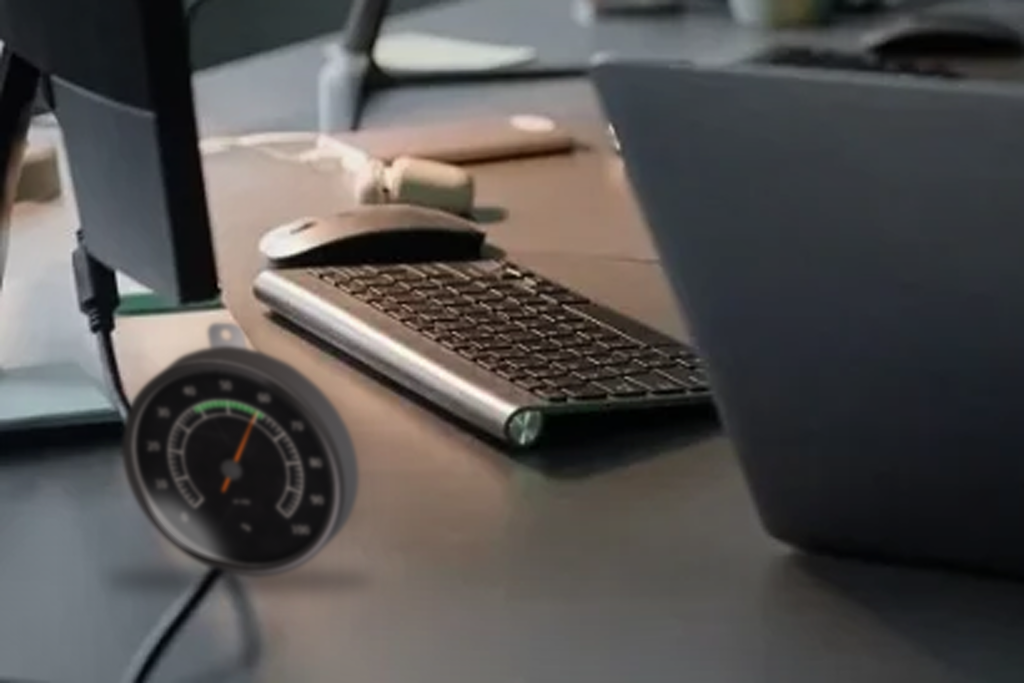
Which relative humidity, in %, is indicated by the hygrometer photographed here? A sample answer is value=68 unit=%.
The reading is value=60 unit=%
